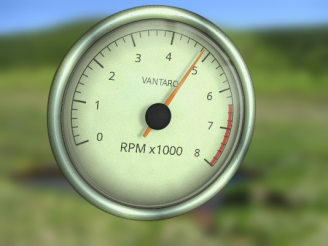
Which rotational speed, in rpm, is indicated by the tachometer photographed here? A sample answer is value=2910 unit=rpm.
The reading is value=4800 unit=rpm
